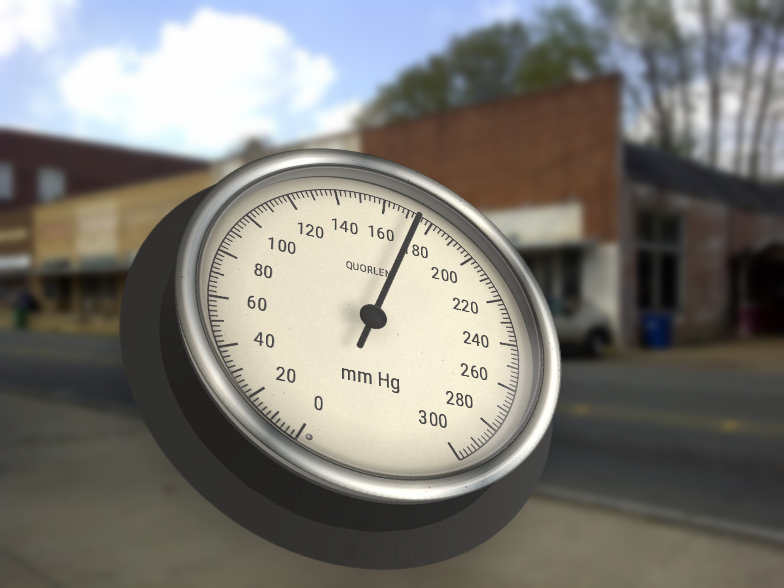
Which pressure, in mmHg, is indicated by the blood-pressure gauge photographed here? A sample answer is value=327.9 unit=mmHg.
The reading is value=174 unit=mmHg
